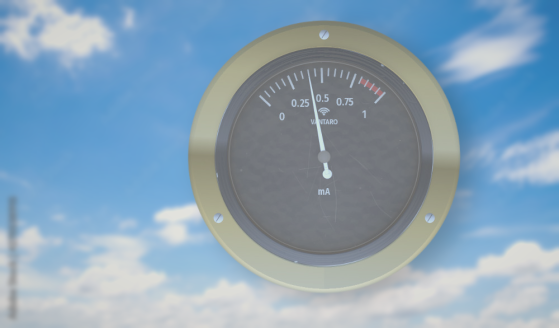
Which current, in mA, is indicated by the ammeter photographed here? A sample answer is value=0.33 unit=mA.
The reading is value=0.4 unit=mA
